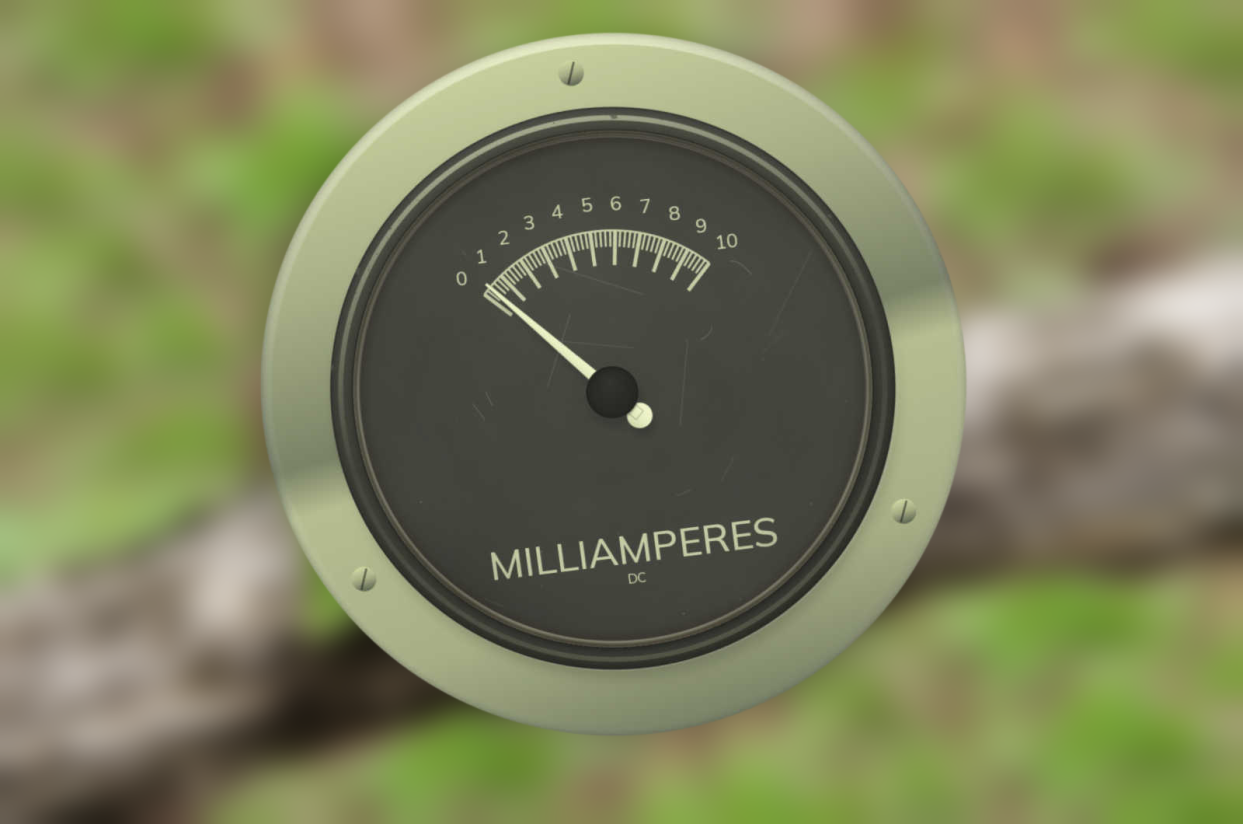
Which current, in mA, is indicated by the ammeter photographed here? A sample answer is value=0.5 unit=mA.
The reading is value=0.4 unit=mA
